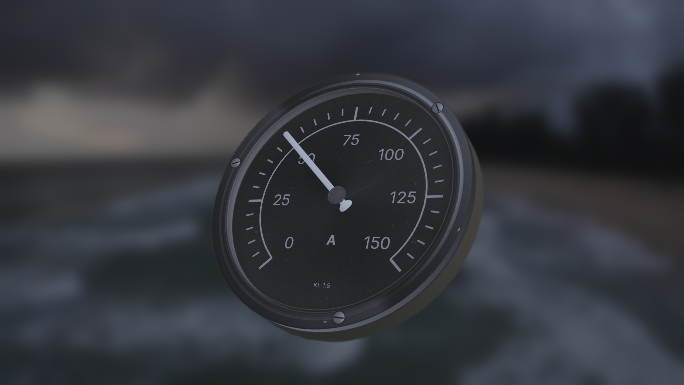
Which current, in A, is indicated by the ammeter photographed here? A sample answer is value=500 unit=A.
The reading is value=50 unit=A
